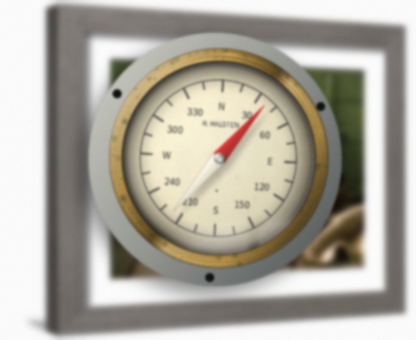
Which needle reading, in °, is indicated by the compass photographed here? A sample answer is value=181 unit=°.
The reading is value=37.5 unit=°
